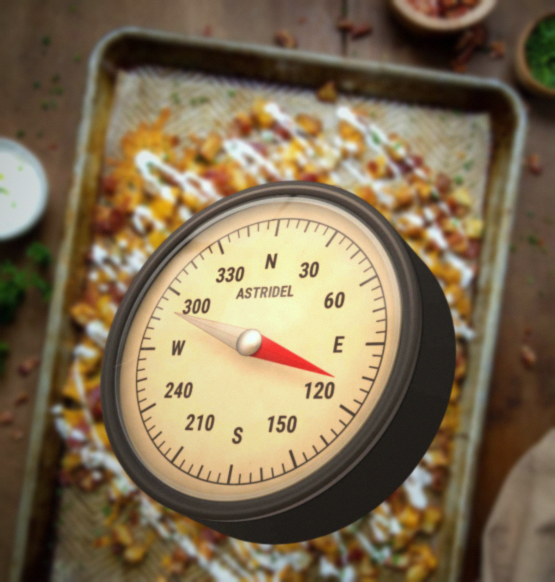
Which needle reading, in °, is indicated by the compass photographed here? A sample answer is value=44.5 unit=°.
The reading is value=110 unit=°
